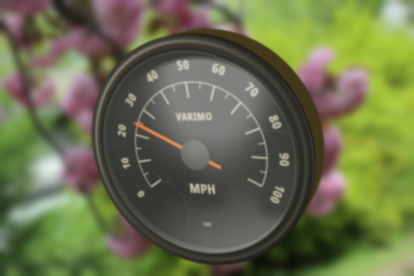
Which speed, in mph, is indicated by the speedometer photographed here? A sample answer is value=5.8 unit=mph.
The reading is value=25 unit=mph
